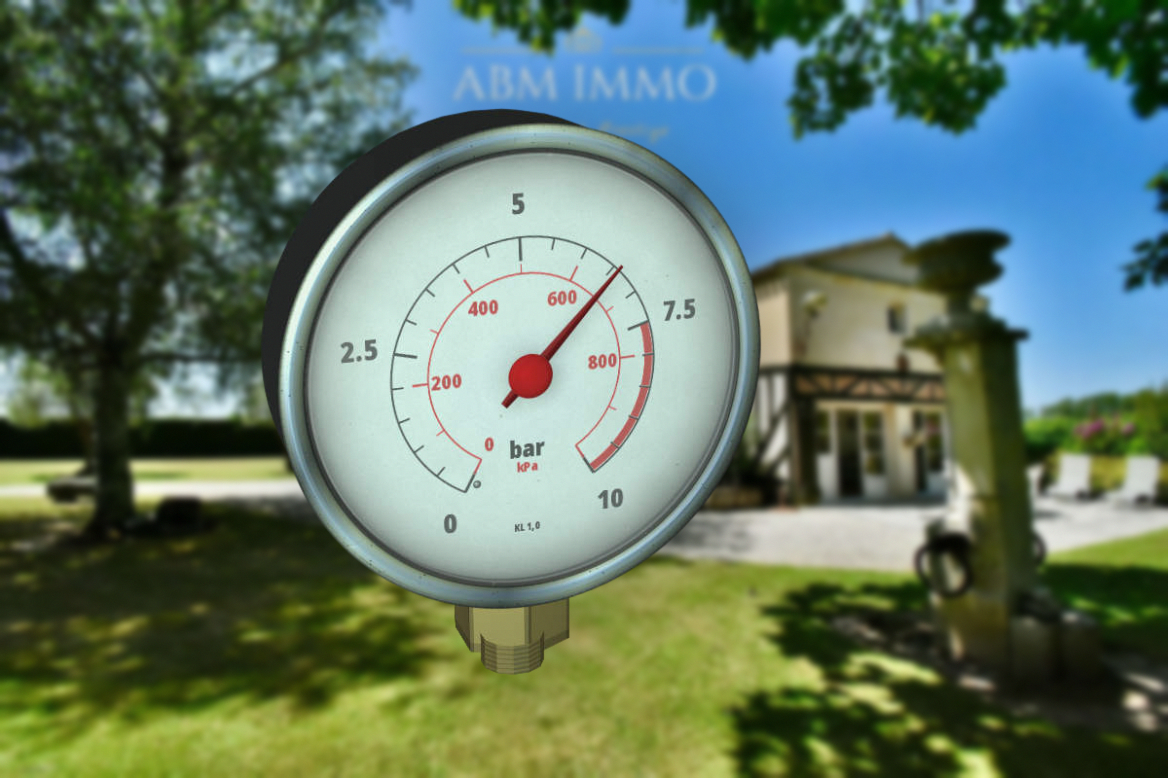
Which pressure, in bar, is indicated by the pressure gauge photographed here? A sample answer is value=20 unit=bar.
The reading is value=6.5 unit=bar
